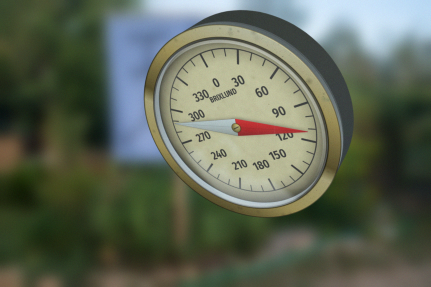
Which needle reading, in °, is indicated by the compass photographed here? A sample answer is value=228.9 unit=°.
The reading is value=110 unit=°
